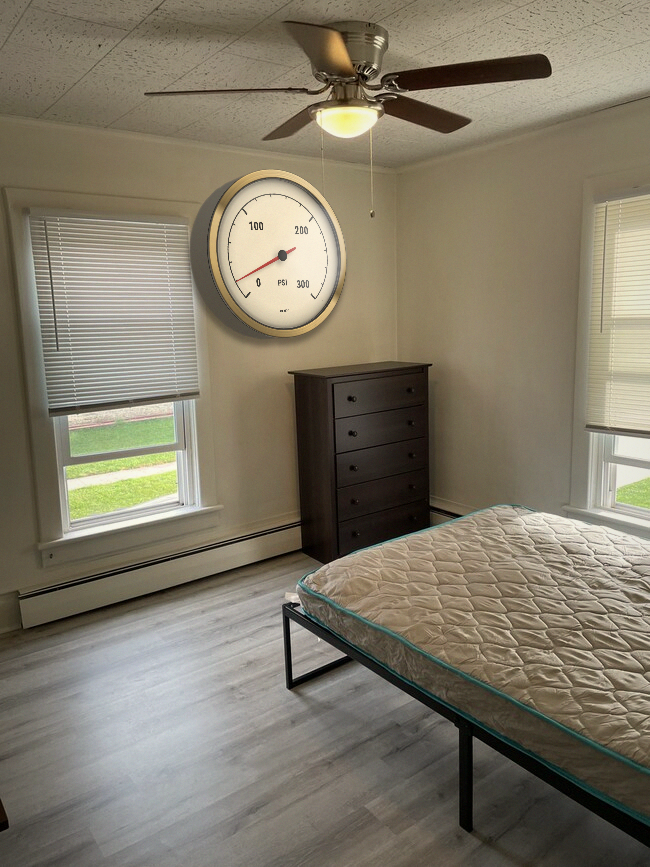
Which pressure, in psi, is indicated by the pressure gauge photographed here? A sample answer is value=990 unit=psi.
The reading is value=20 unit=psi
